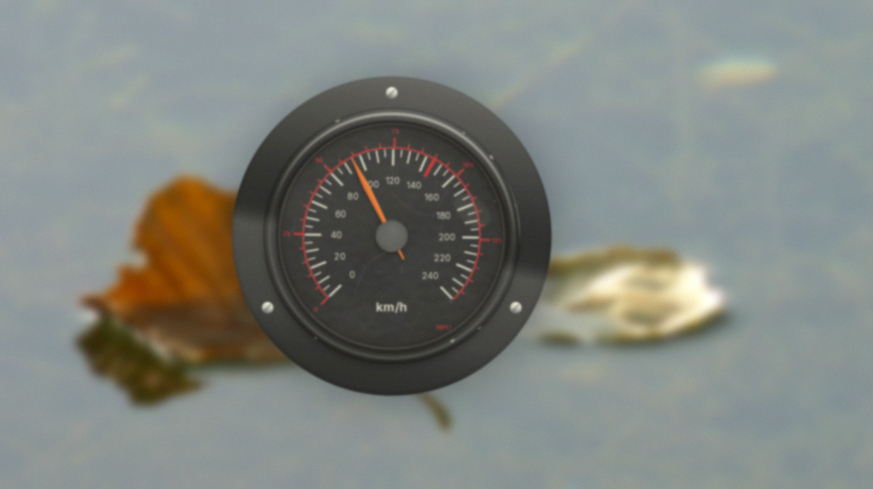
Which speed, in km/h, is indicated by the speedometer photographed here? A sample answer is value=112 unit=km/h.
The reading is value=95 unit=km/h
